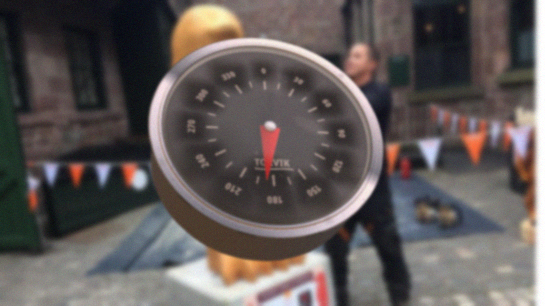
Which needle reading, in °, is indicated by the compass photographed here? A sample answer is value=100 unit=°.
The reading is value=187.5 unit=°
